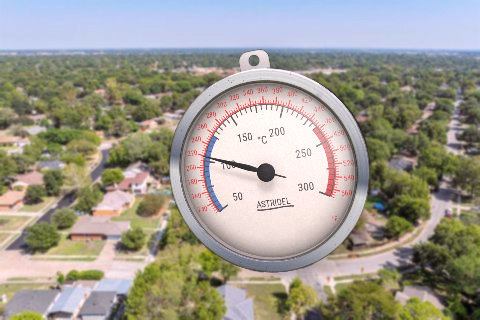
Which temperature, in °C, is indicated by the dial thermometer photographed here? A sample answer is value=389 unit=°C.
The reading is value=105 unit=°C
